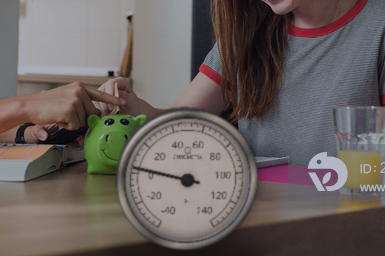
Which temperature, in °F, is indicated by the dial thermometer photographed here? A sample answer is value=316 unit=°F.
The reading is value=4 unit=°F
